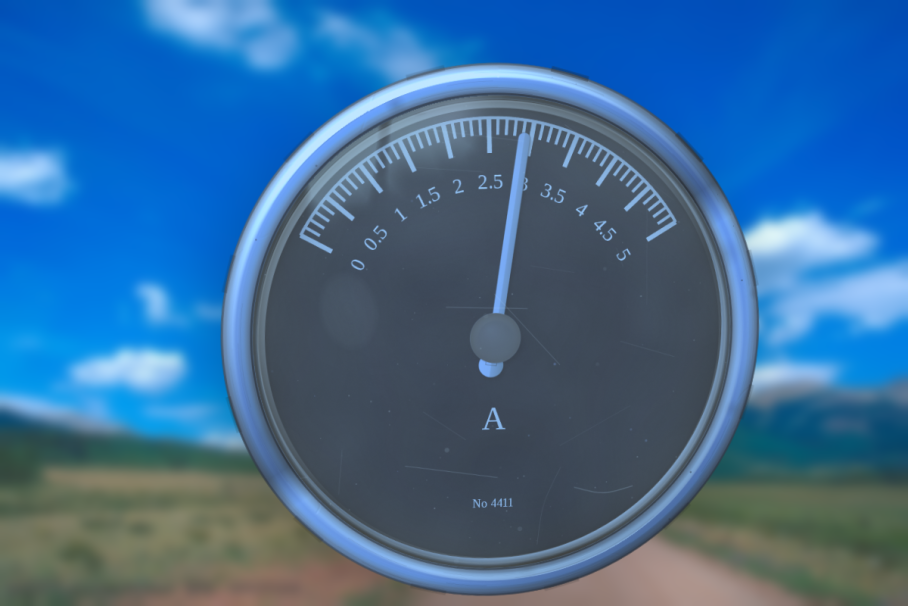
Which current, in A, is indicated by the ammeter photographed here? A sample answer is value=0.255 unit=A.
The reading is value=2.9 unit=A
